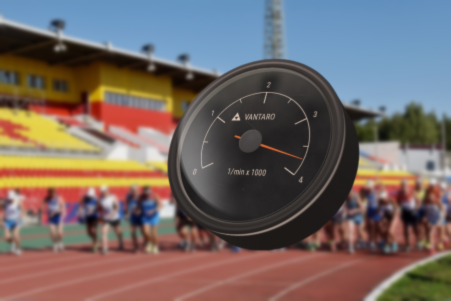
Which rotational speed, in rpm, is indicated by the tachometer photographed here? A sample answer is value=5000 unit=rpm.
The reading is value=3750 unit=rpm
